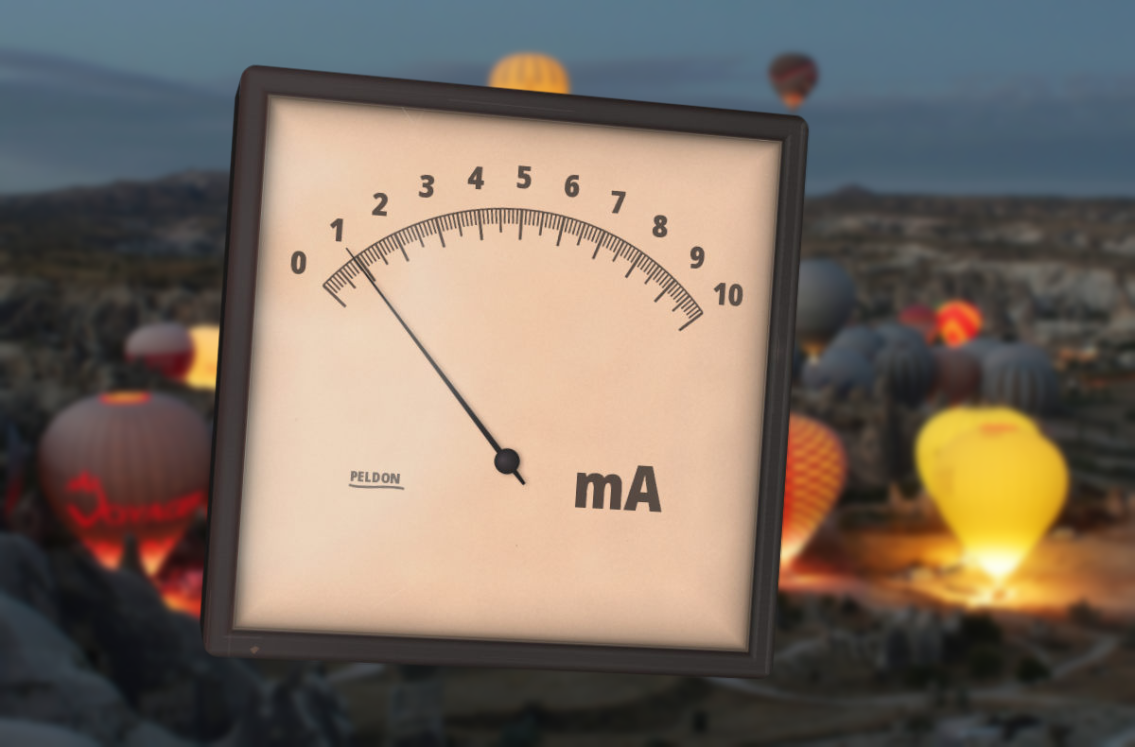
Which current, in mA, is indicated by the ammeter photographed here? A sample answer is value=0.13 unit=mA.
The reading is value=0.9 unit=mA
